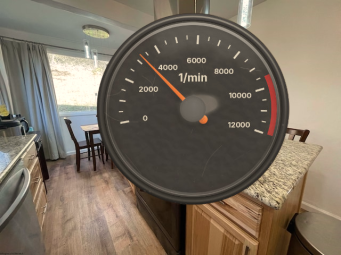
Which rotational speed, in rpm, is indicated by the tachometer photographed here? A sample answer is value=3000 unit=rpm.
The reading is value=3250 unit=rpm
